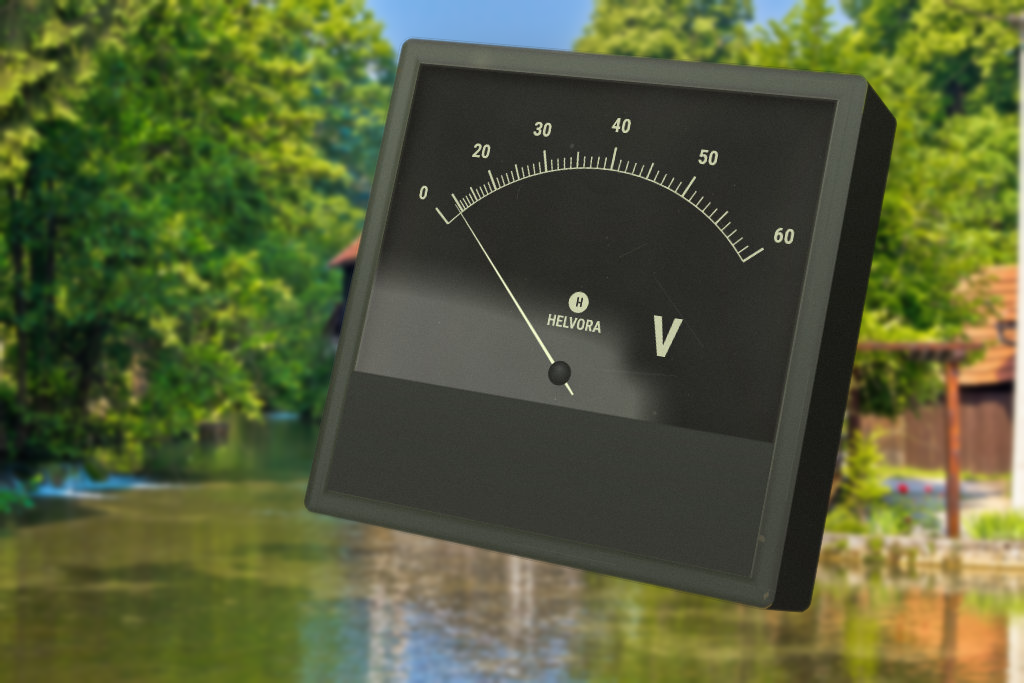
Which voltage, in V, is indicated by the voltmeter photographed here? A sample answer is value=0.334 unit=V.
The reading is value=10 unit=V
